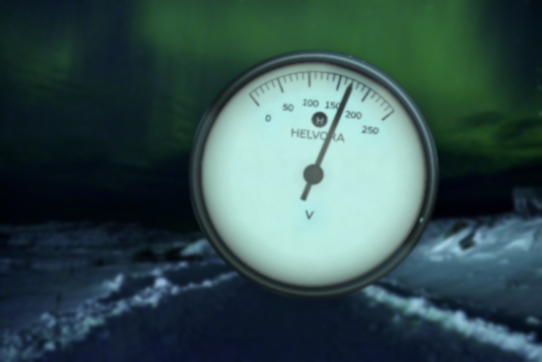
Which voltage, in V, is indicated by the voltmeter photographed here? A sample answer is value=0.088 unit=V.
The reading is value=170 unit=V
